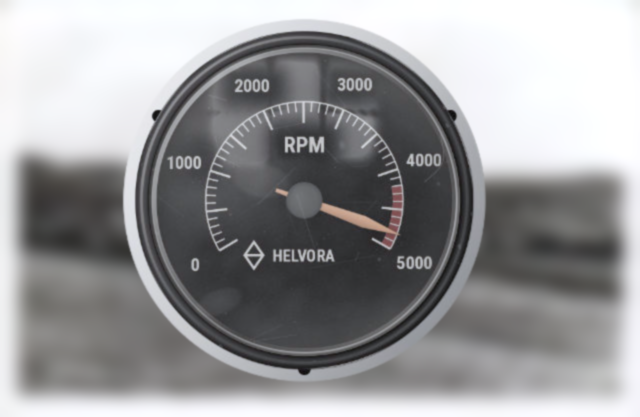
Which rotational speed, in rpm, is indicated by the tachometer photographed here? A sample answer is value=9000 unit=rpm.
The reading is value=4800 unit=rpm
